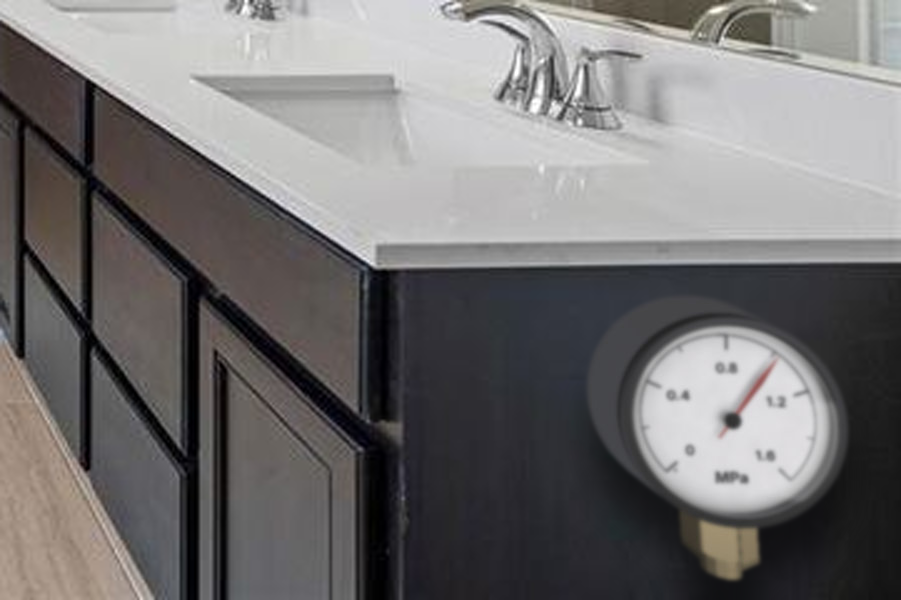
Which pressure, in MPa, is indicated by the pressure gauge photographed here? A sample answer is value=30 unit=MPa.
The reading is value=1 unit=MPa
